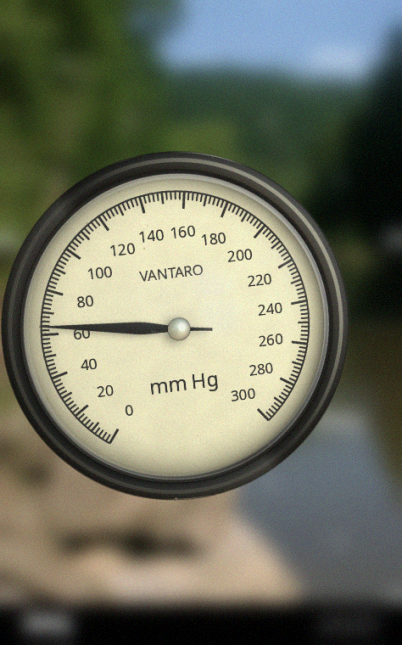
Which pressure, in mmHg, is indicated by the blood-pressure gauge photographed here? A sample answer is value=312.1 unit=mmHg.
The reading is value=64 unit=mmHg
